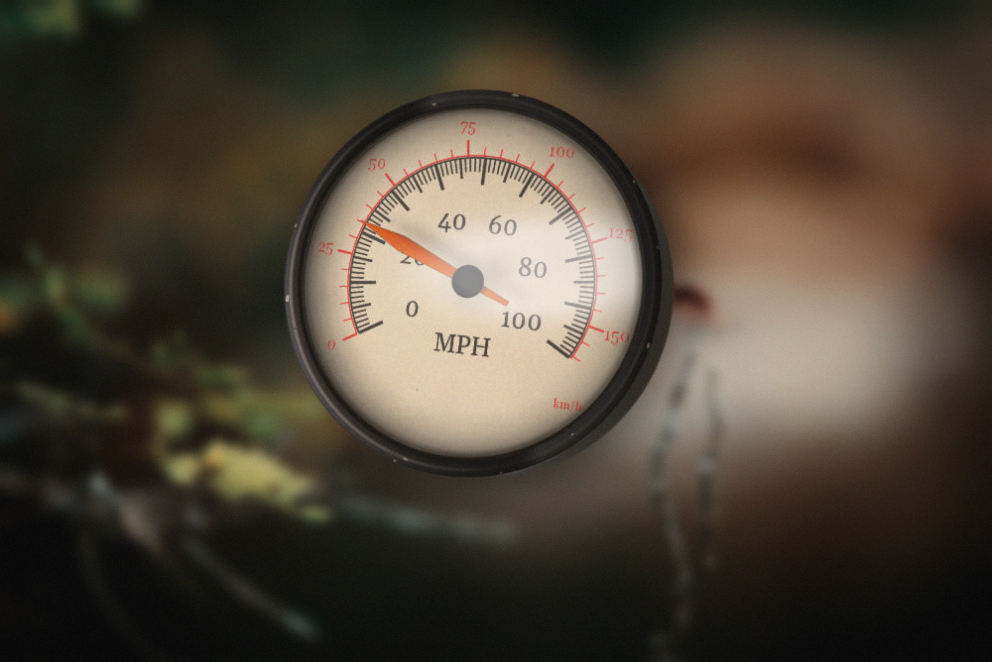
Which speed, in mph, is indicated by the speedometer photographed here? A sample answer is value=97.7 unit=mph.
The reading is value=22 unit=mph
